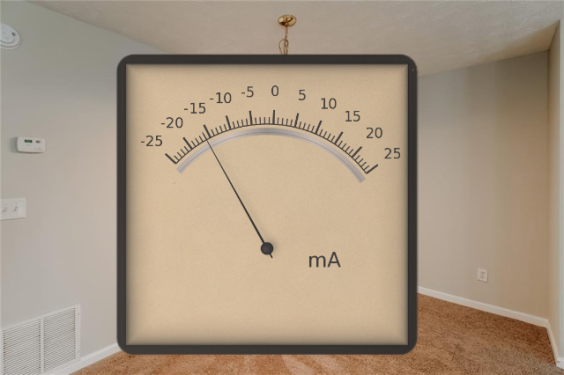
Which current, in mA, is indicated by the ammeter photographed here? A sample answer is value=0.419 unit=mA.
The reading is value=-16 unit=mA
